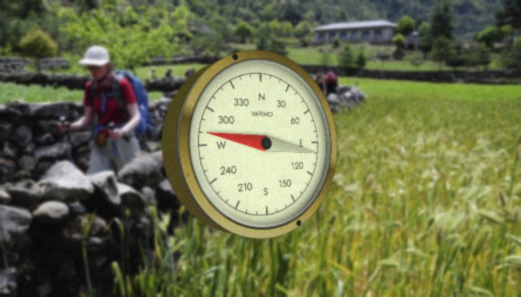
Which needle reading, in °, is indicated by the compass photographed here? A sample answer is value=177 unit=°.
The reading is value=280 unit=°
